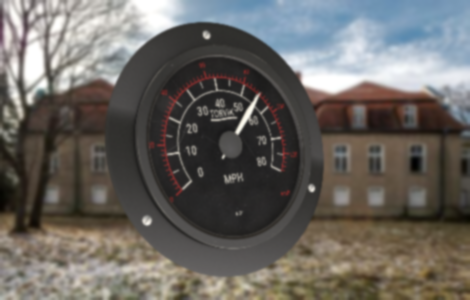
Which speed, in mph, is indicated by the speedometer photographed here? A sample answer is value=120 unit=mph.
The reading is value=55 unit=mph
